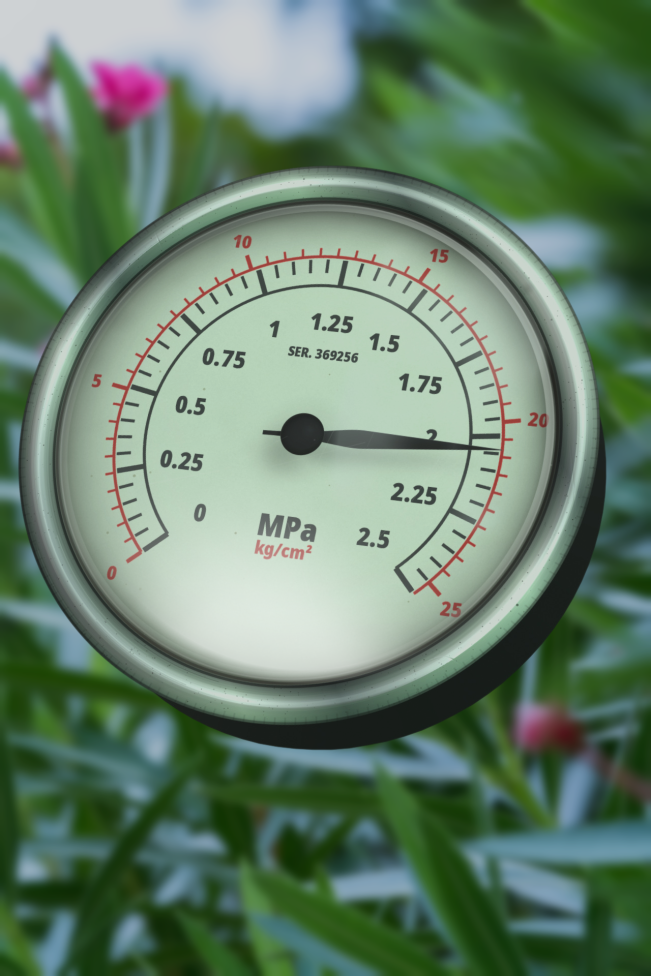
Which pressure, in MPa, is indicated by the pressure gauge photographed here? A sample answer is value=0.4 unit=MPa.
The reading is value=2.05 unit=MPa
